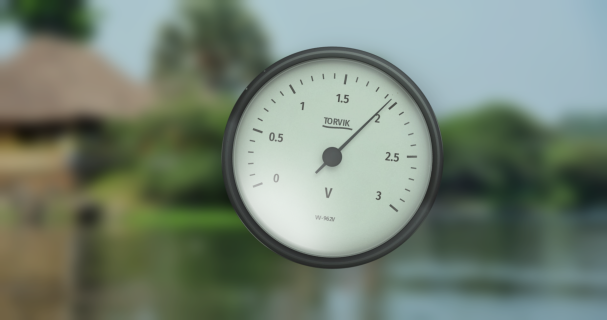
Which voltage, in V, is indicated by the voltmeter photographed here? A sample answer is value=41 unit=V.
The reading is value=1.95 unit=V
